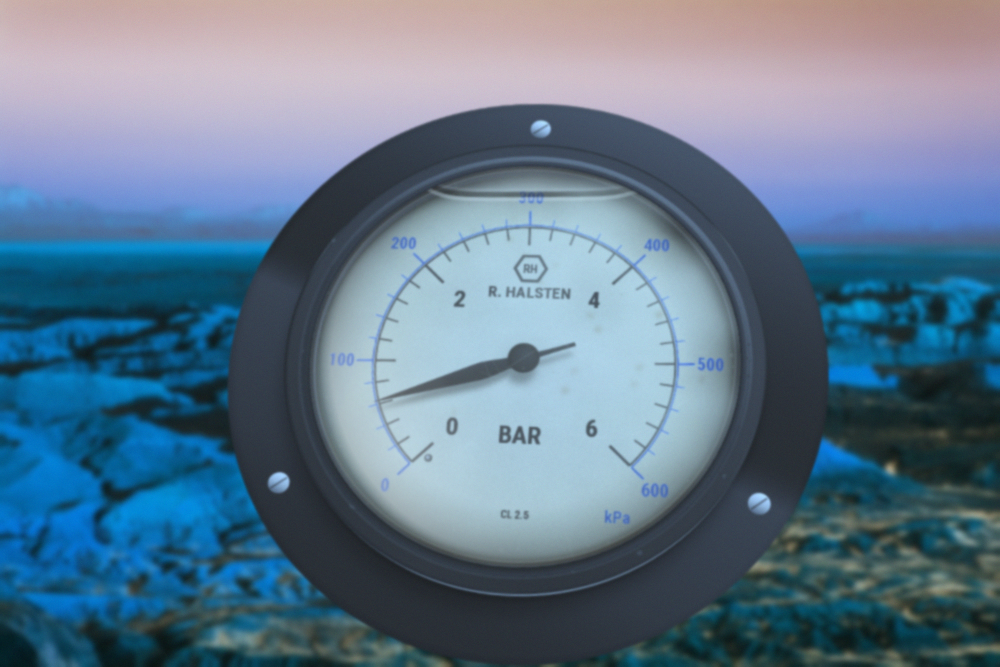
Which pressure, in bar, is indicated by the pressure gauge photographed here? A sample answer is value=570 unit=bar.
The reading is value=0.6 unit=bar
